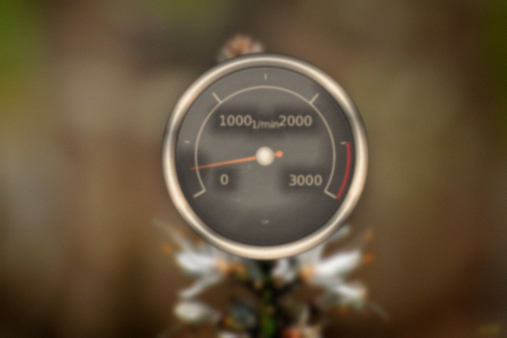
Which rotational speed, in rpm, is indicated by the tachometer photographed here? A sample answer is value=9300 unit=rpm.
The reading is value=250 unit=rpm
